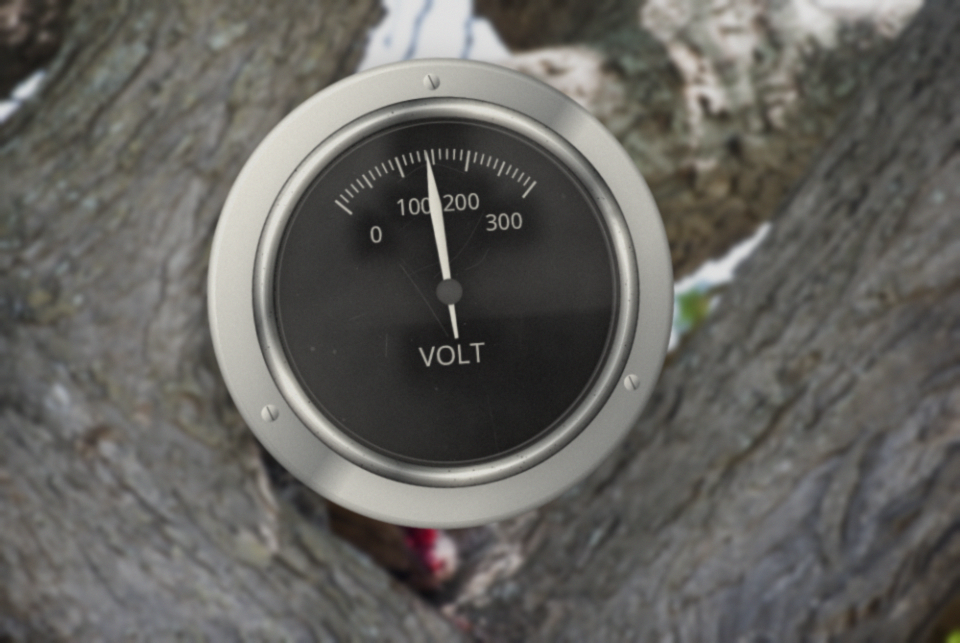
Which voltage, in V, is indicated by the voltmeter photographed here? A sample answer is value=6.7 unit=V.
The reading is value=140 unit=V
